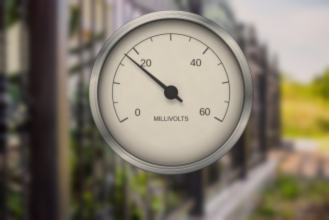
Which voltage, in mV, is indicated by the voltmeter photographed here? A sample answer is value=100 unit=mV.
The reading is value=17.5 unit=mV
